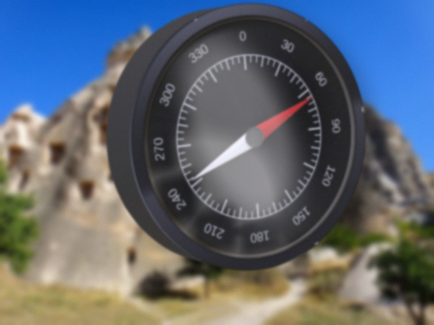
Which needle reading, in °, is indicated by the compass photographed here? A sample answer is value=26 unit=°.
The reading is value=65 unit=°
